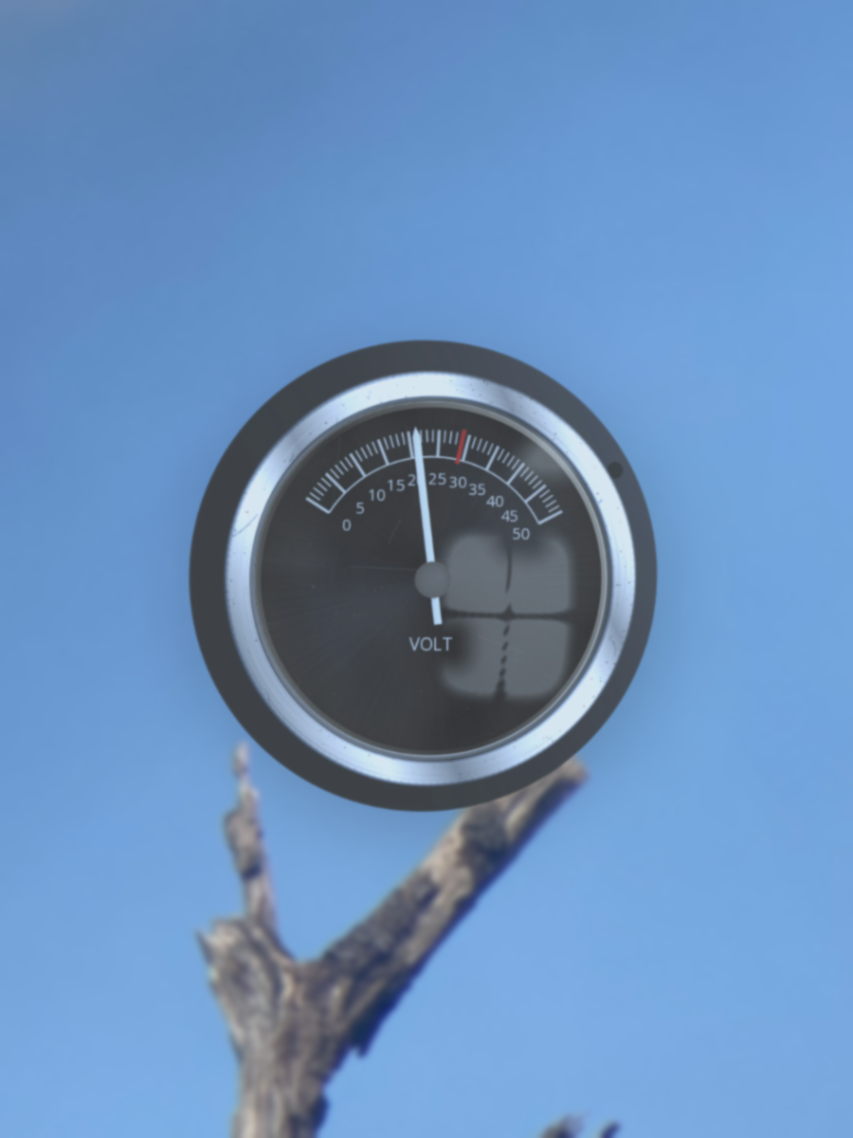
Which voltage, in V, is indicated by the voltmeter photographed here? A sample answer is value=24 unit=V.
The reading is value=21 unit=V
